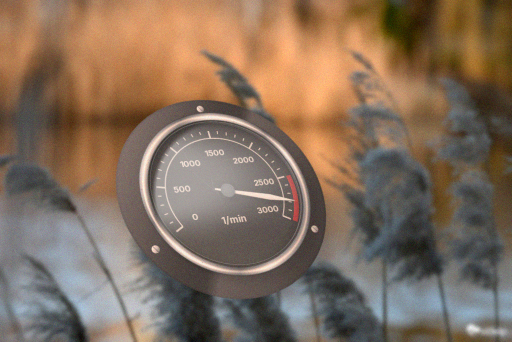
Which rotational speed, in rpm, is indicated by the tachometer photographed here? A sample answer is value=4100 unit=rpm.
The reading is value=2800 unit=rpm
